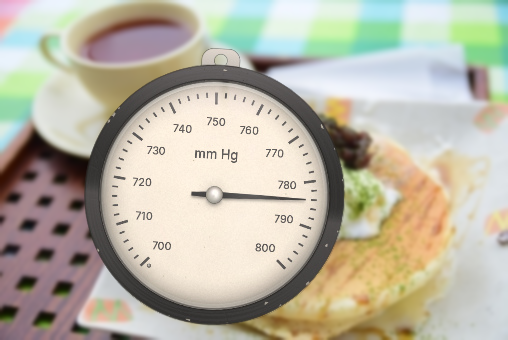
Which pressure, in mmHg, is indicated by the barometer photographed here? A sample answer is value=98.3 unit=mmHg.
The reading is value=784 unit=mmHg
